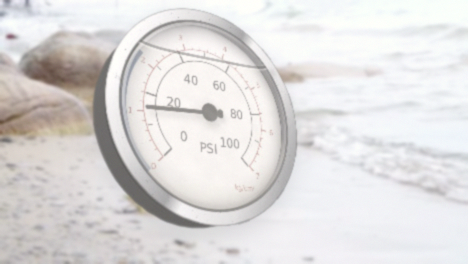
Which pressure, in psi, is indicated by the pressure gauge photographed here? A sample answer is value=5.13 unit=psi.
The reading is value=15 unit=psi
